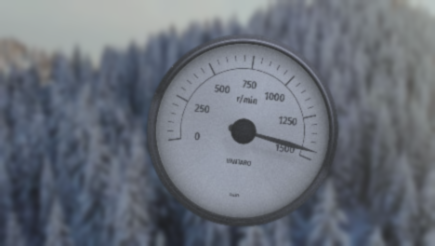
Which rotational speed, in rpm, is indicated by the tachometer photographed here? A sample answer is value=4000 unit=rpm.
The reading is value=1450 unit=rpm
